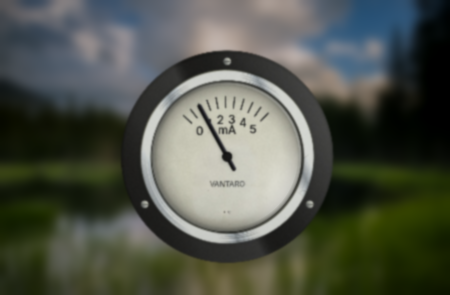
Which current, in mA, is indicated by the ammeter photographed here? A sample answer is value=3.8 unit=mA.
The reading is value=1 unit=mA
